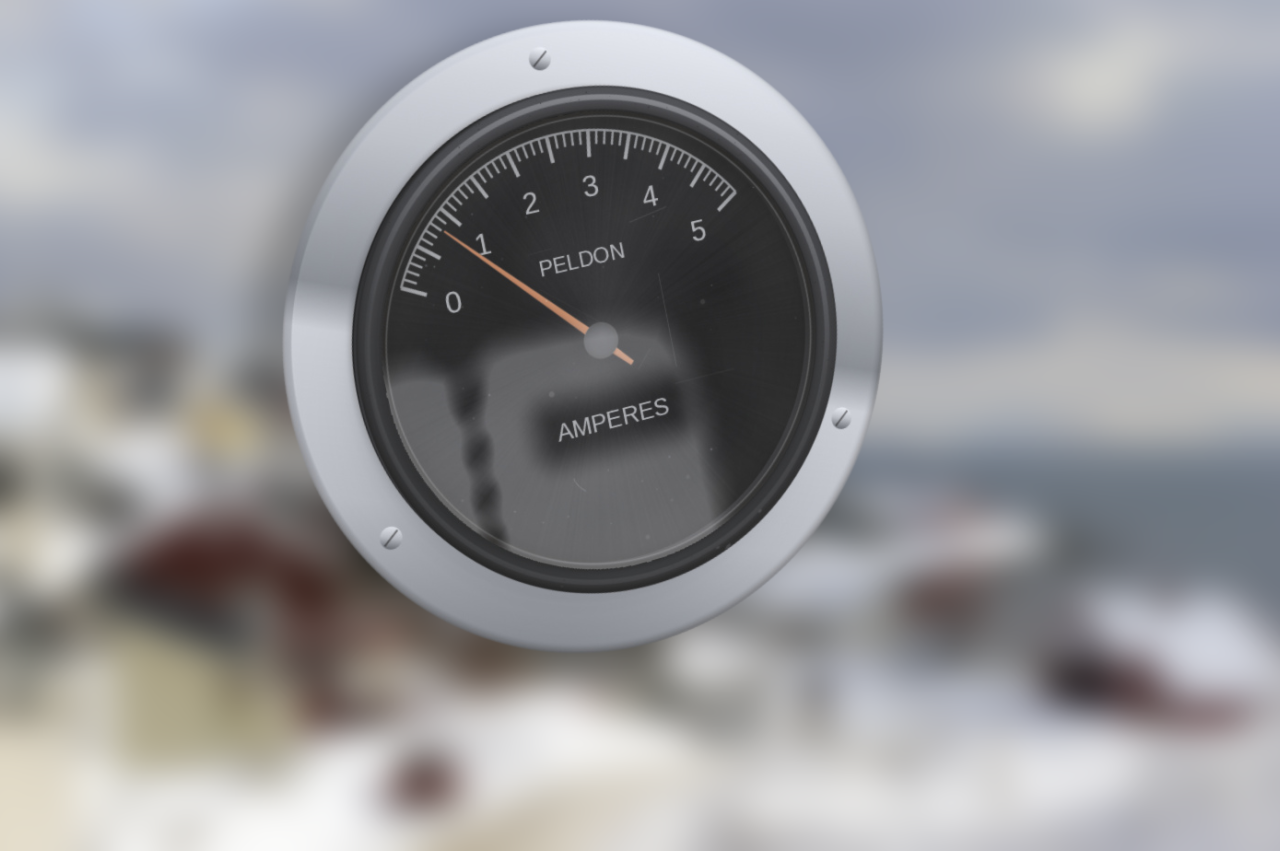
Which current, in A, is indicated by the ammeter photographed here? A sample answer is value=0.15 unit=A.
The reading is value=0.8 unit=A
